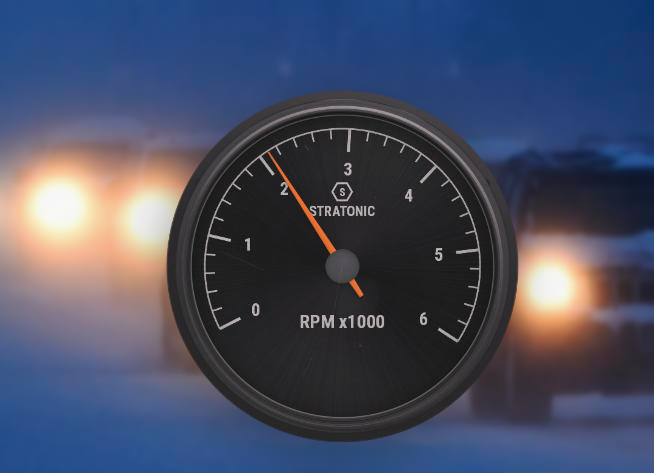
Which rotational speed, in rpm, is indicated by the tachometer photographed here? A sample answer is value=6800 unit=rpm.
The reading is value=2100 unit=rpm
